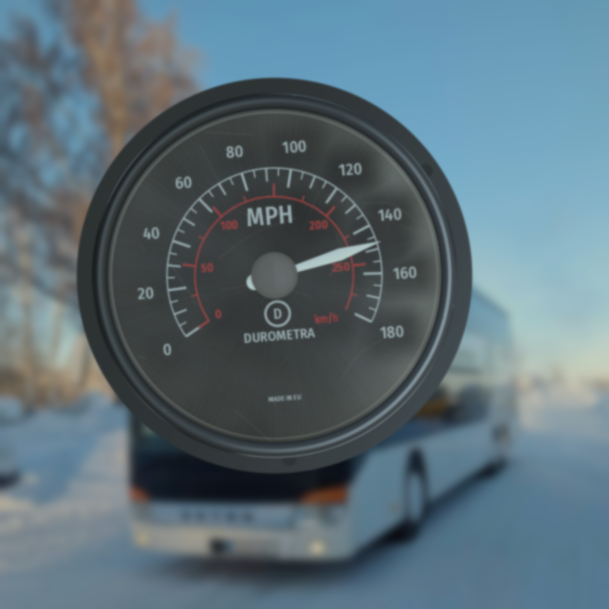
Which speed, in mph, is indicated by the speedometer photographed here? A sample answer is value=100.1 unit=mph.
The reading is value=147.5 unit=mph
